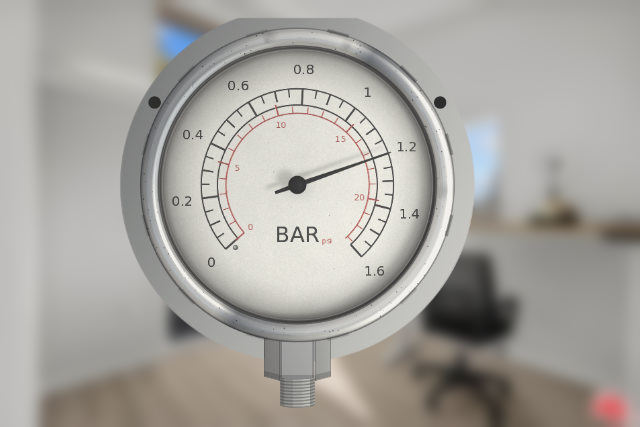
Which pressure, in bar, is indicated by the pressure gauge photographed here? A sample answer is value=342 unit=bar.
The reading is value=1.2 unit=bar
